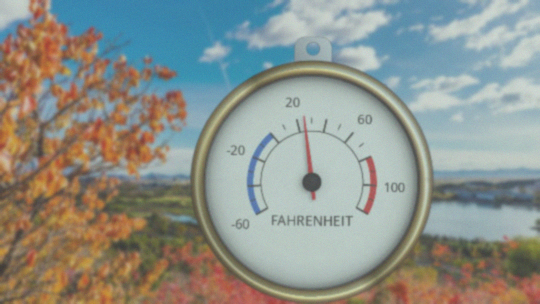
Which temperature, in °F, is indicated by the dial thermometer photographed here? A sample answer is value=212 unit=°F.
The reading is value=25 unit=°F
